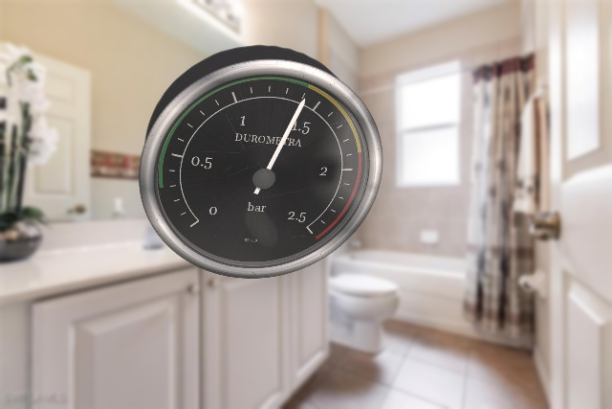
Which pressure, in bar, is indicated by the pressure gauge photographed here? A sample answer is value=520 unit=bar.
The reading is value=1.4 unit=bar
